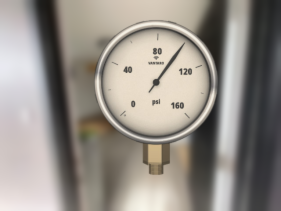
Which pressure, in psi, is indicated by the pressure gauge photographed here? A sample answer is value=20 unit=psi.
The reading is value=100 unit=psi
